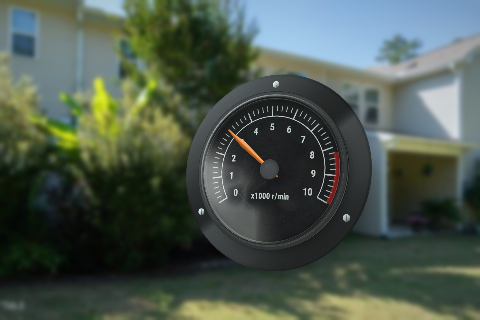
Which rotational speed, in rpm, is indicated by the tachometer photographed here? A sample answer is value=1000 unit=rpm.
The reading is value=3000 unit=rpm
